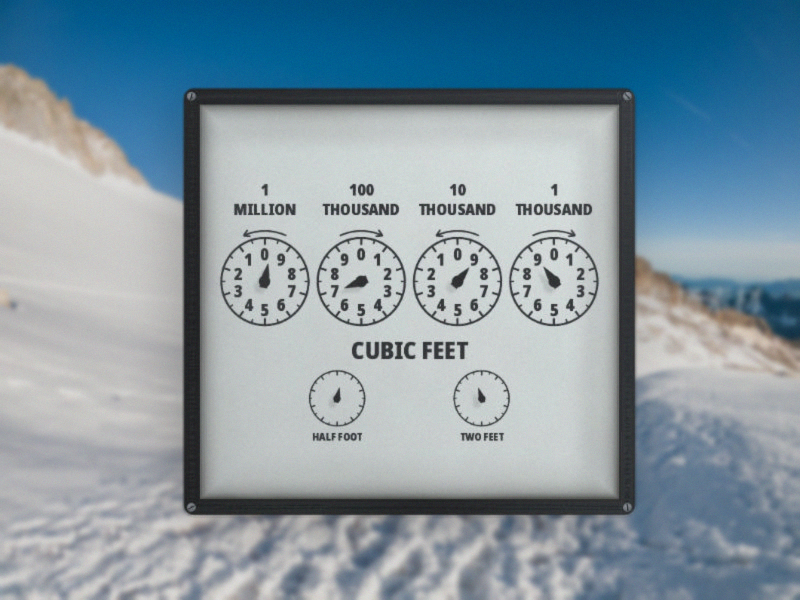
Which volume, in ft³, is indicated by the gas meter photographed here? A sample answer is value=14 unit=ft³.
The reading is value=968900 unit=ft³
